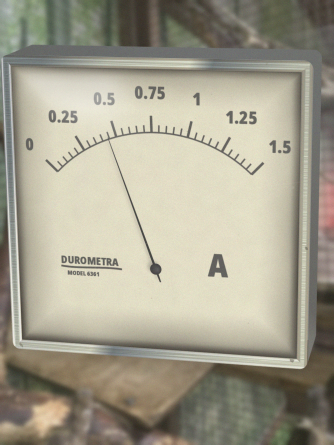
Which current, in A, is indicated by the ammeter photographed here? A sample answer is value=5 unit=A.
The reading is value=0.45 unit=A
